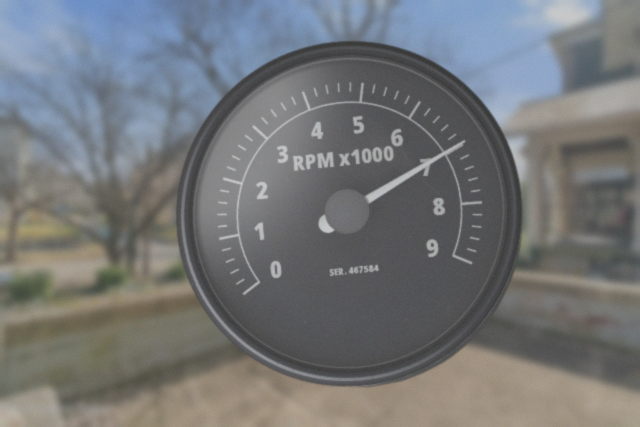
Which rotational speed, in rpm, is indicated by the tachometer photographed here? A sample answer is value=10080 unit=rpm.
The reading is value=7000 unit=rpm
